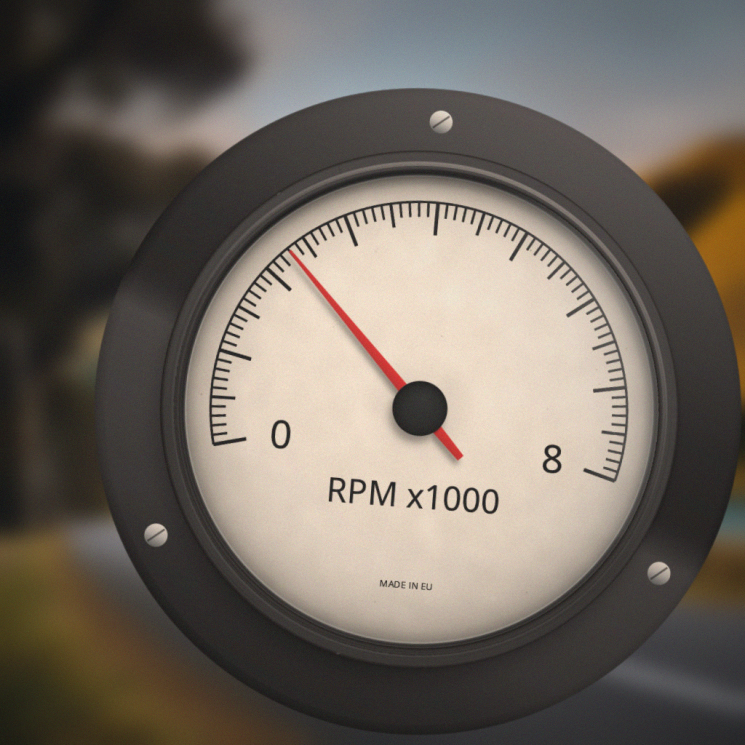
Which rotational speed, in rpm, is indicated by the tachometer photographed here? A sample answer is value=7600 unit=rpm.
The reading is value=2300 unit=rpm
